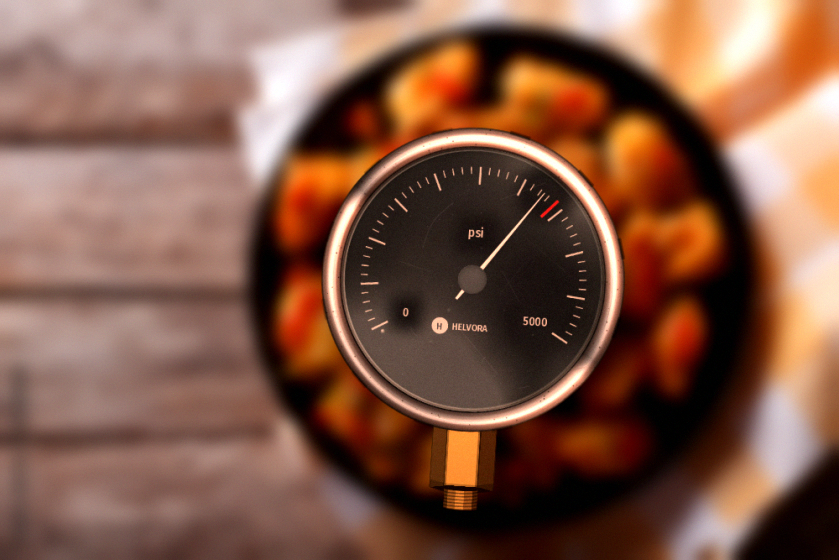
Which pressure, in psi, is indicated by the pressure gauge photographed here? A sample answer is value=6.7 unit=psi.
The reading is value=3250 unit=psi
